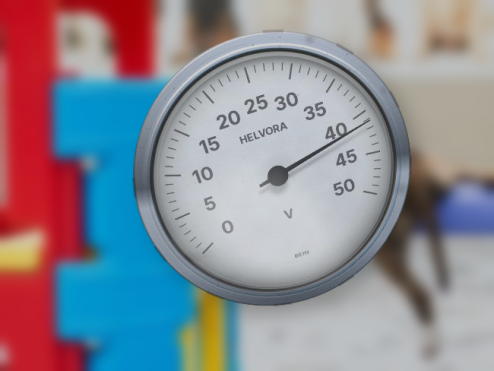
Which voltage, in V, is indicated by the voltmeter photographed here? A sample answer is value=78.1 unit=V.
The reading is value=41 unit=V
